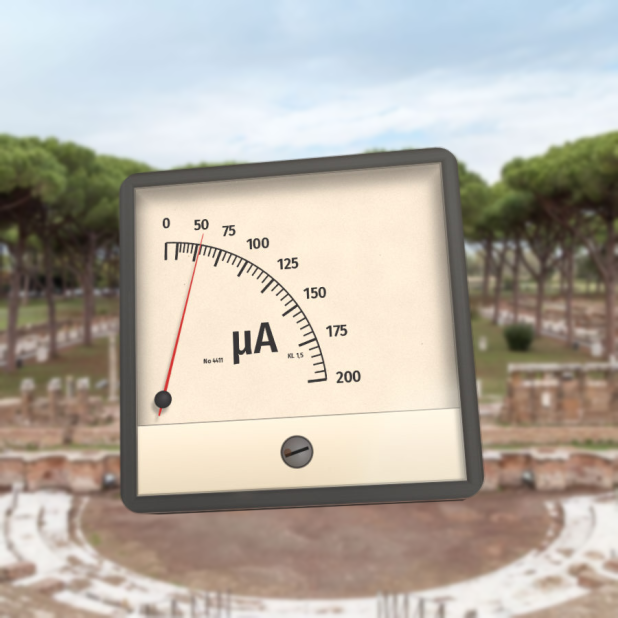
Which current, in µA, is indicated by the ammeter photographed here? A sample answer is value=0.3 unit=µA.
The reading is value=55 unit=µA
